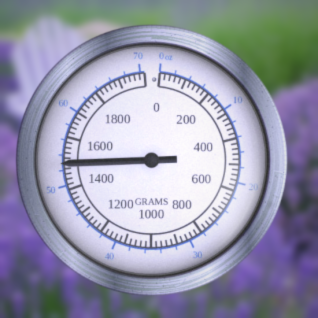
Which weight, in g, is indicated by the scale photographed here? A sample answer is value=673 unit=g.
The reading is value=1500 unit=g
